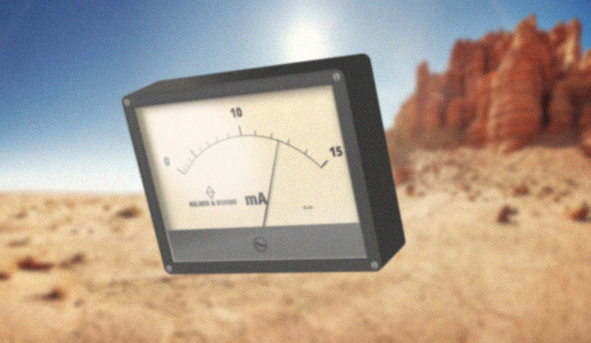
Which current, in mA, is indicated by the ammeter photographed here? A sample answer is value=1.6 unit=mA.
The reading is value=12.5 unit=mA
